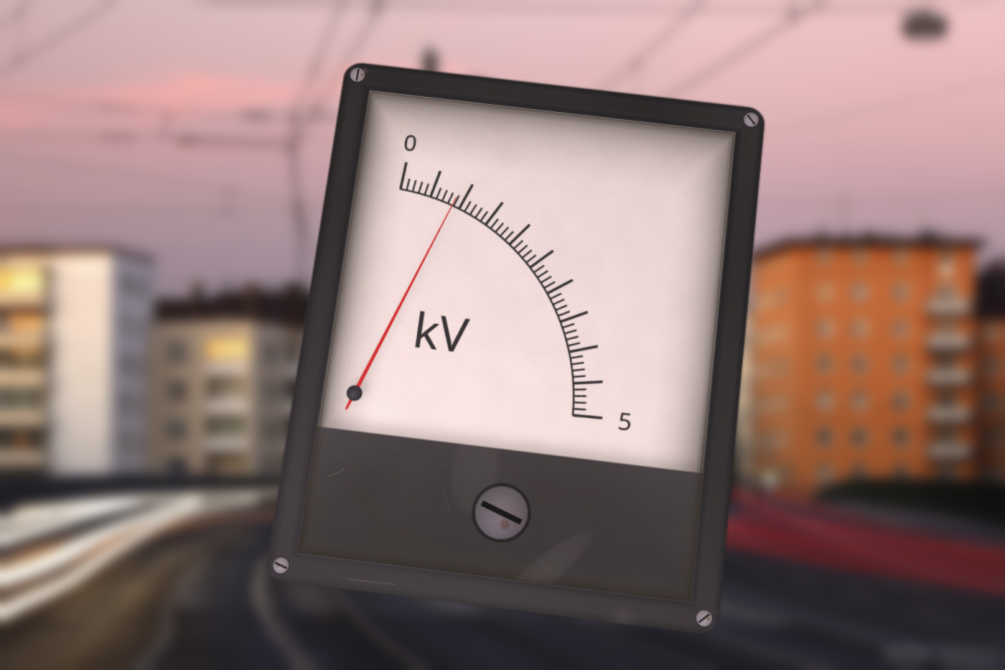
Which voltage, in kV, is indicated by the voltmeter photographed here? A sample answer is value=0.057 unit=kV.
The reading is value=0.9 unit=kV
